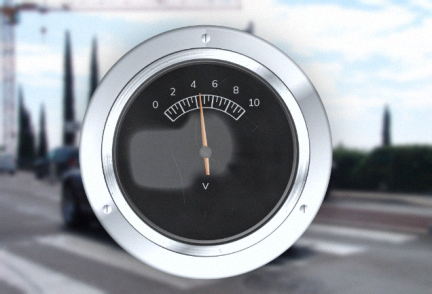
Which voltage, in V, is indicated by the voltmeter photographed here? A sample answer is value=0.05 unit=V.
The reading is value=4.5 unit=V
